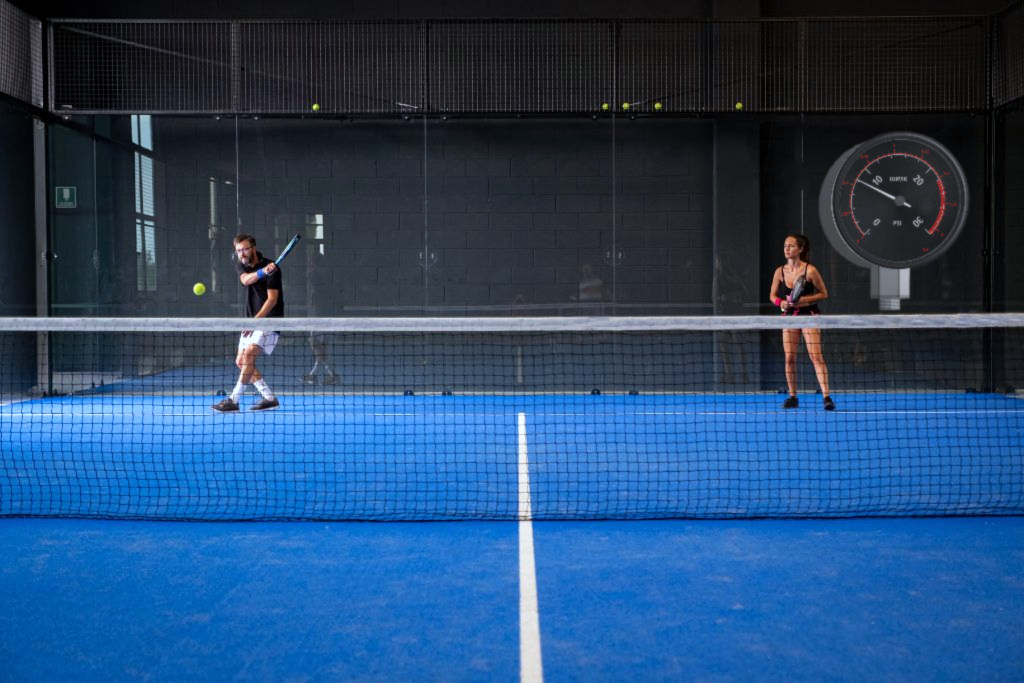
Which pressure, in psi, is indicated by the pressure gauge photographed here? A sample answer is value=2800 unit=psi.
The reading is value=8 unit=psi
